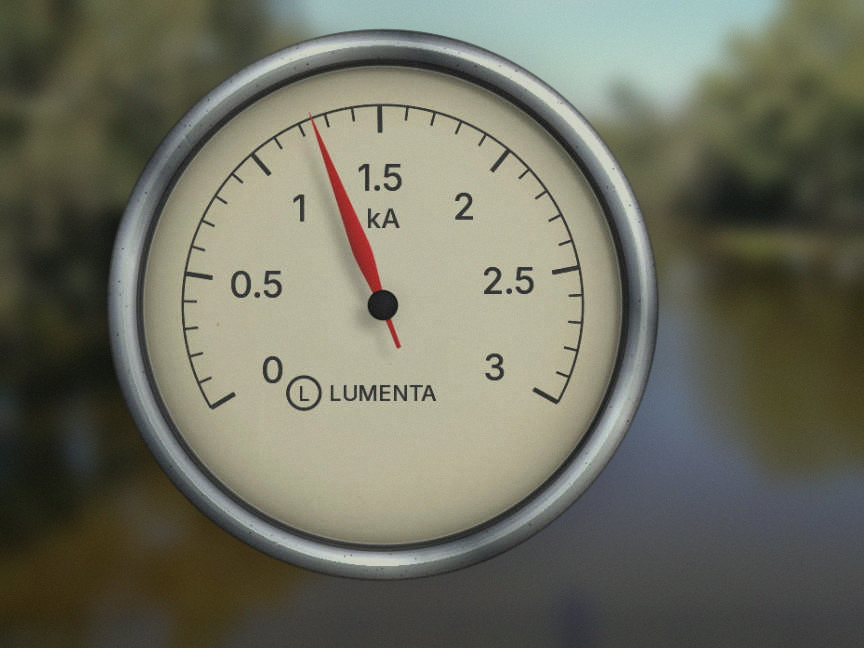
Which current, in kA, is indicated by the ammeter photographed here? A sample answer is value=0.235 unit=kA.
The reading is value=1.25 unit=kA
